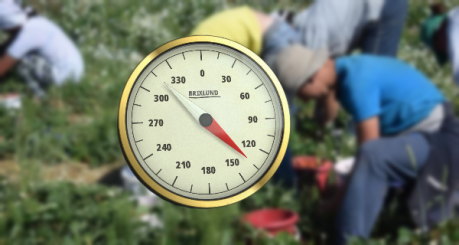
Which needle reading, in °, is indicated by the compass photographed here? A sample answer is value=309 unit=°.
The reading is value=135 unit=°
